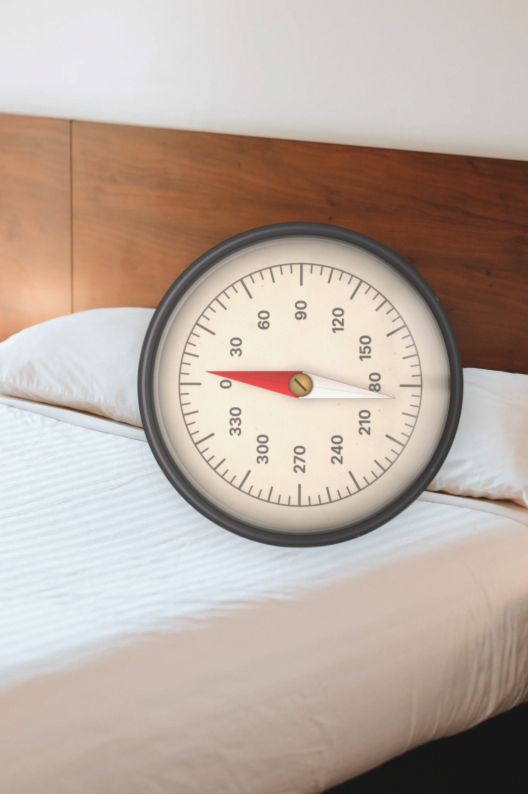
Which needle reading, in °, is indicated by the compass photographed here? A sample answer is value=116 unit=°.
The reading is value=7.5 unit=°
